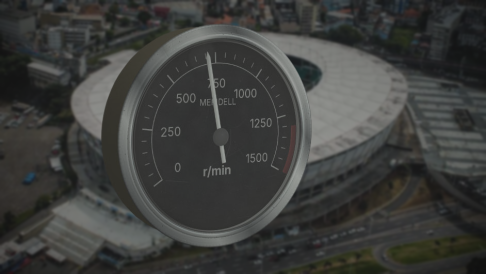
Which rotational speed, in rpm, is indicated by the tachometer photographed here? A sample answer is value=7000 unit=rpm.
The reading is value=700 unit=rpm
